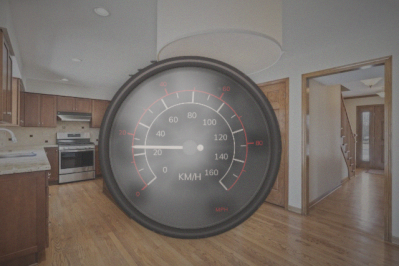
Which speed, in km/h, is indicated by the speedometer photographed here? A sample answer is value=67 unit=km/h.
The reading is value=25 unit=km/h
